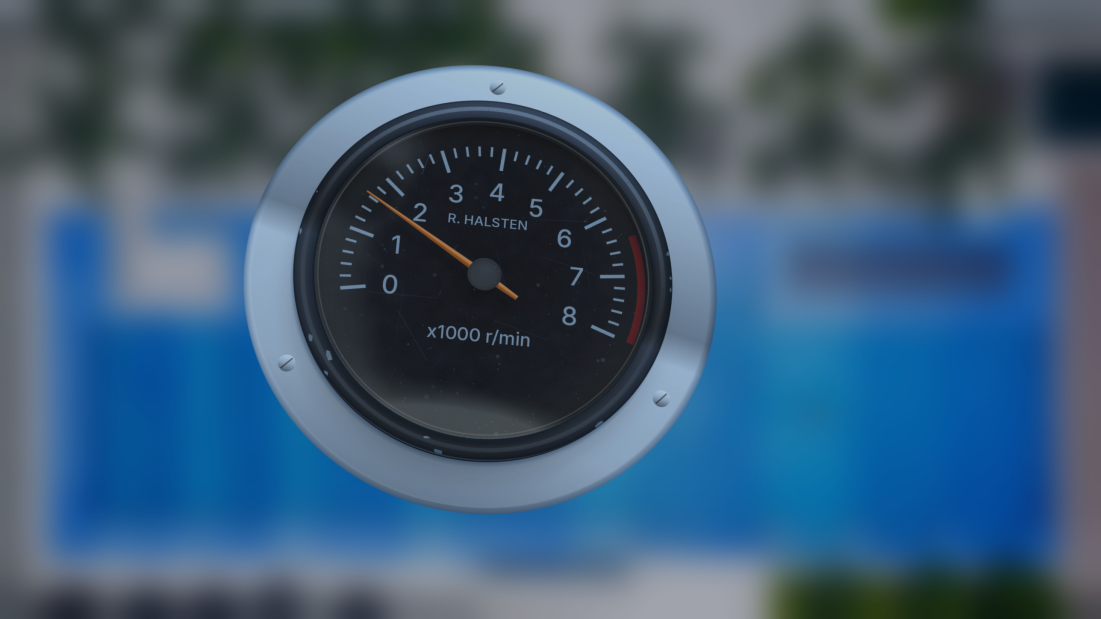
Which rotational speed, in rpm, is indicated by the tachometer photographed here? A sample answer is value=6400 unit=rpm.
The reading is value=1600 unit=rpm
